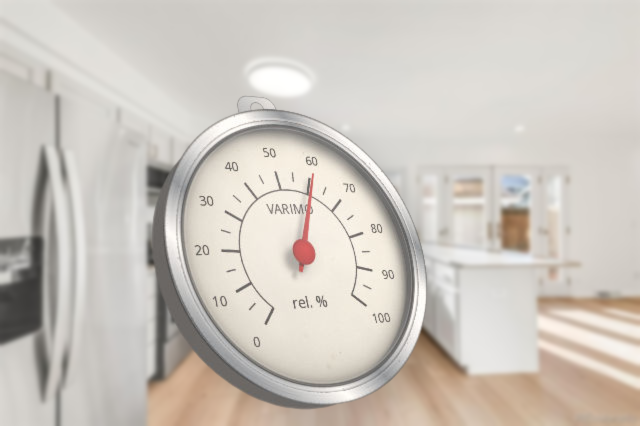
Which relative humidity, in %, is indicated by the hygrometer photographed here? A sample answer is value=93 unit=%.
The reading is value=60 unit=%
